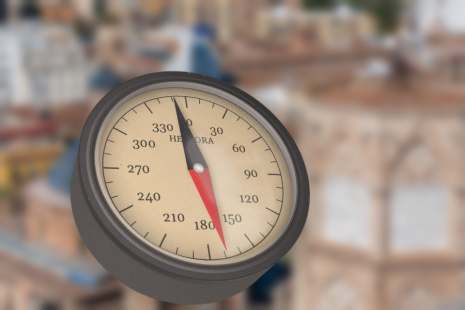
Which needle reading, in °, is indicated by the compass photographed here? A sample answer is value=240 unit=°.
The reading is value=170 unit=°
